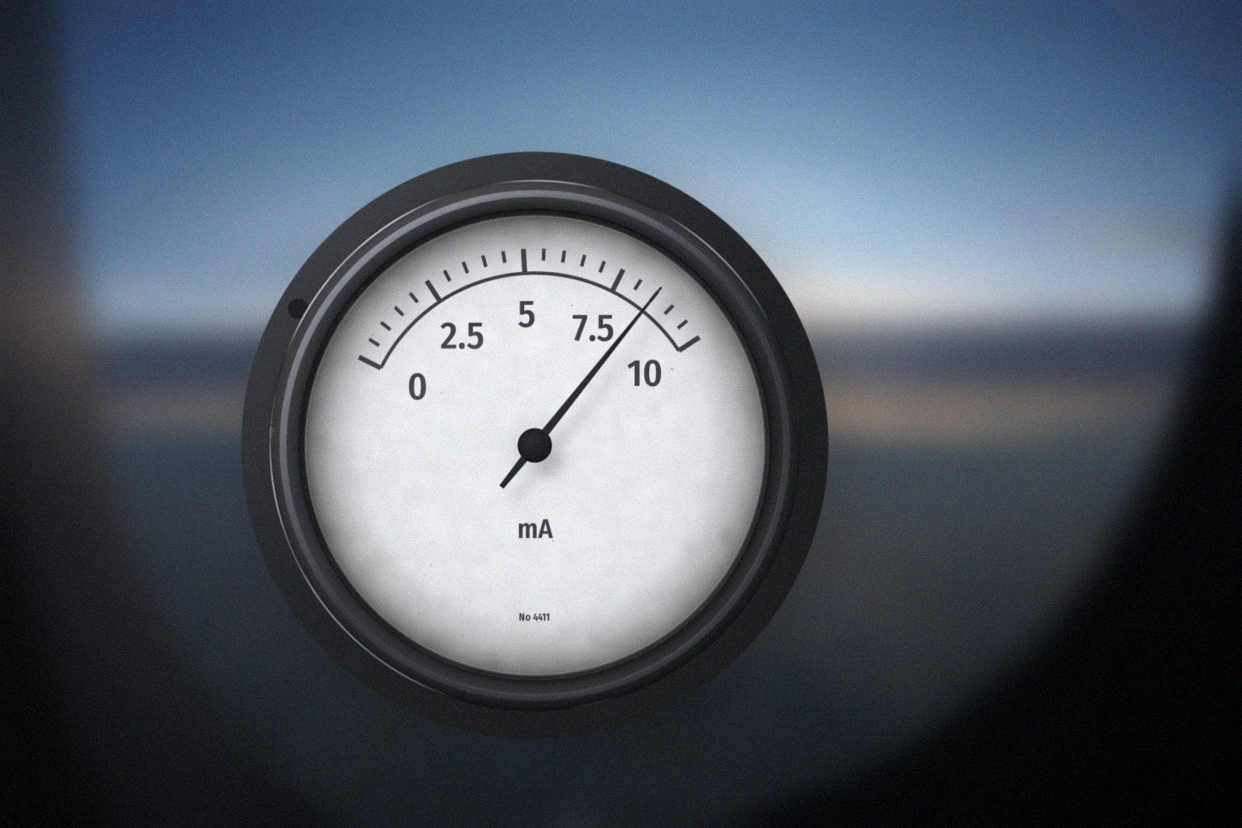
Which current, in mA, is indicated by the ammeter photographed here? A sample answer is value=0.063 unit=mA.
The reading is value=8.5 unit=mA
